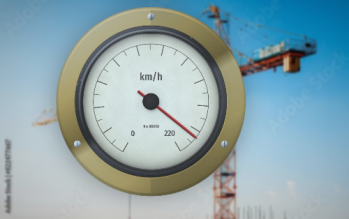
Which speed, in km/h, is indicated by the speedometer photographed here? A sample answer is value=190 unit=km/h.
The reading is value=205 unit=km/h
